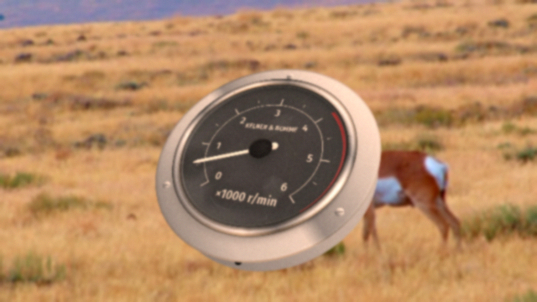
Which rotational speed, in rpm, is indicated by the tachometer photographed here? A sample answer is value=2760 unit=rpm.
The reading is value=500 unit=rpm
